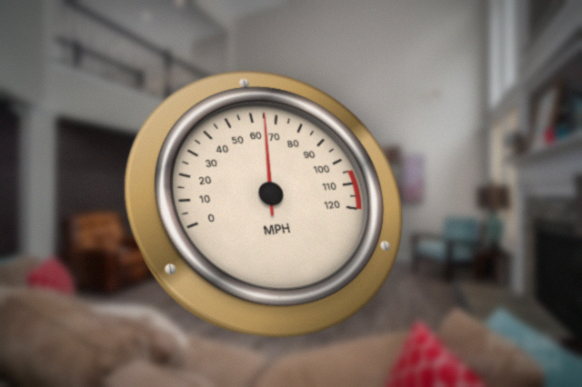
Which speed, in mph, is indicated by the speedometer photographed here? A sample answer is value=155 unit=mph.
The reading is value=65 unit=mph
